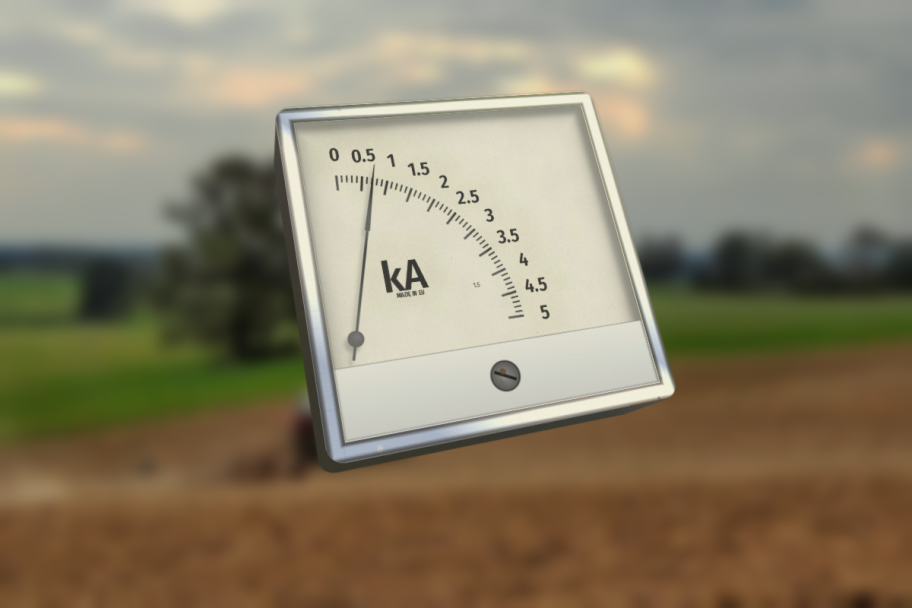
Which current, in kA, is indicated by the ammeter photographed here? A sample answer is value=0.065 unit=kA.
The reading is value=0.7 unit=kA
